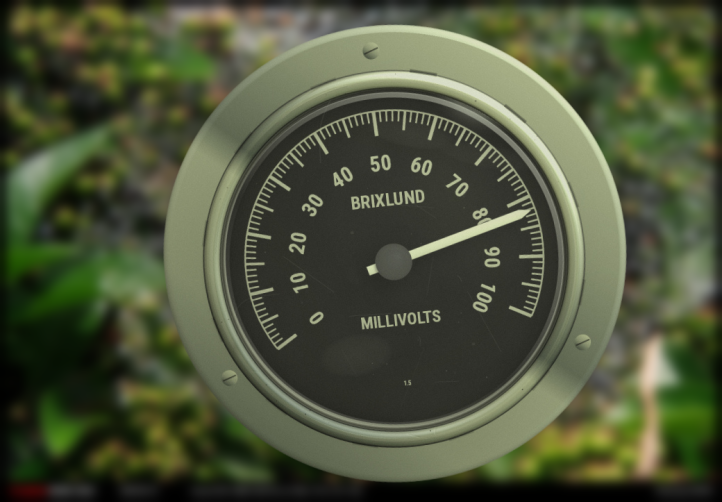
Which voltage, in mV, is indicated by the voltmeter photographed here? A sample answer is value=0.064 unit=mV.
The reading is value=82 unit=mV
